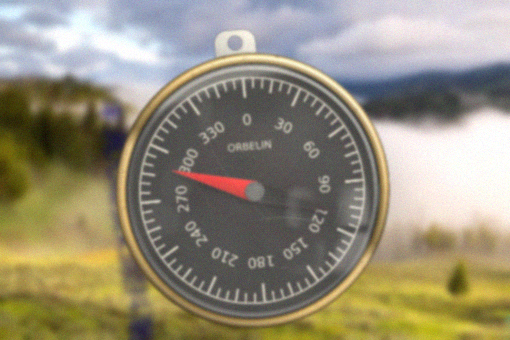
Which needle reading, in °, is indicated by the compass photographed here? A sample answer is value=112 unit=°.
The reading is value=290 unit=°
